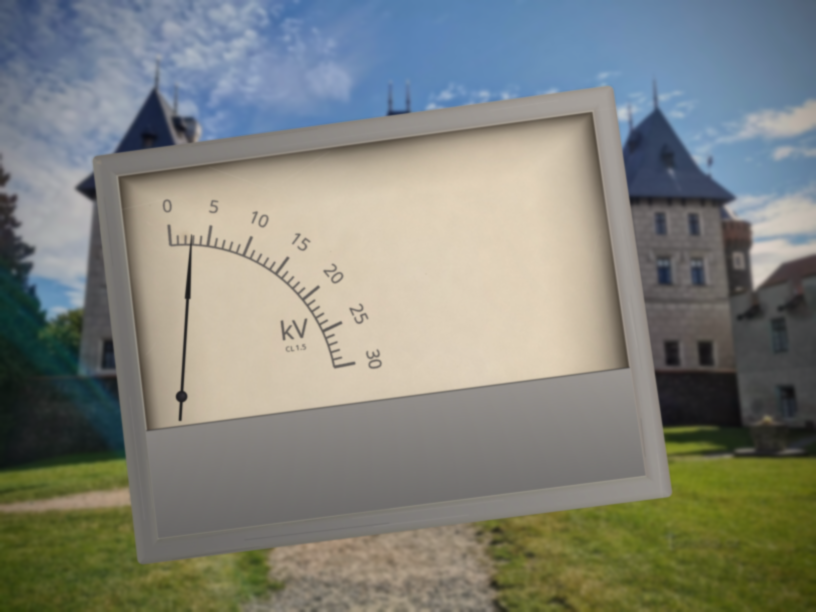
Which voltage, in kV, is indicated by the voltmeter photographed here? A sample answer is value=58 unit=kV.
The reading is value=3 unit=kV
